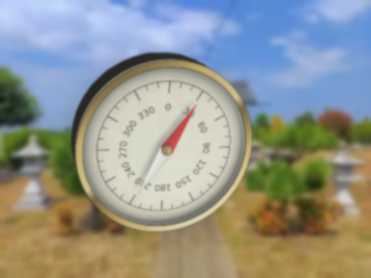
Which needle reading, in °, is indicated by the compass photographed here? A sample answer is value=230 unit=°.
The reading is value=30 unit=°
